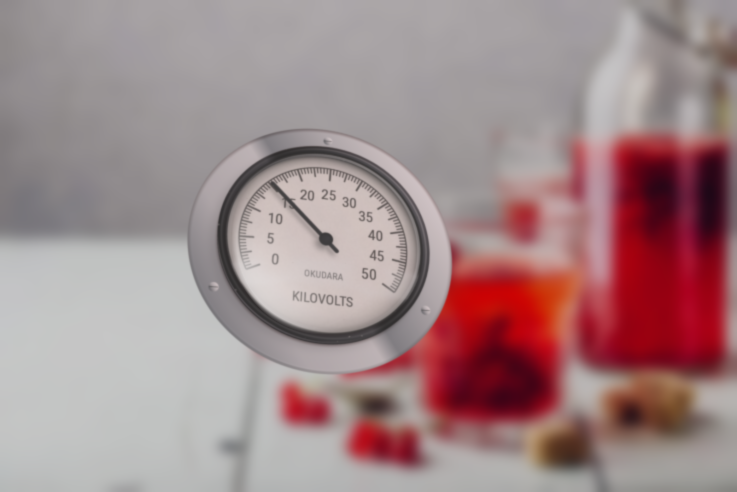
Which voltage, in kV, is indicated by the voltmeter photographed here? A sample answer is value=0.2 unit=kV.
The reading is value=15 unit=kV
